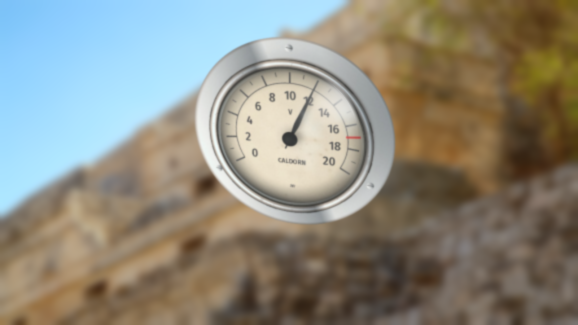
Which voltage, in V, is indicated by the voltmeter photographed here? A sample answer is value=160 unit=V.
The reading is value=12 unit=V
